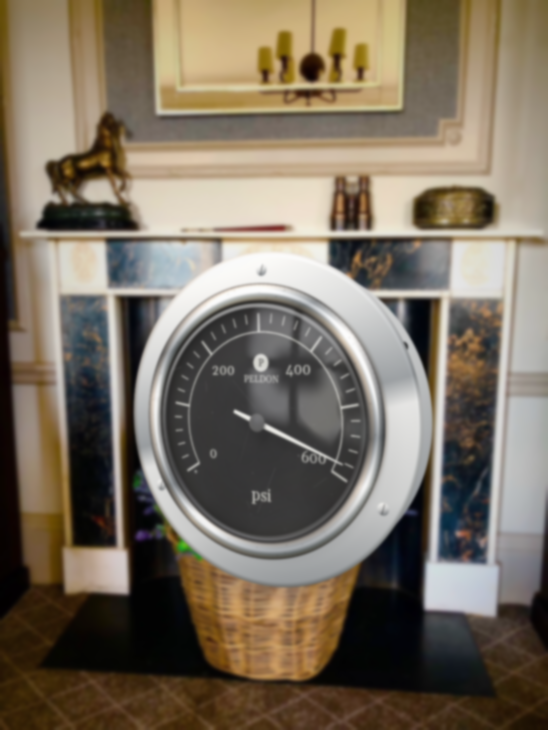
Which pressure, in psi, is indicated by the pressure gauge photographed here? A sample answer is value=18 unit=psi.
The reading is value=580 unit=psi
